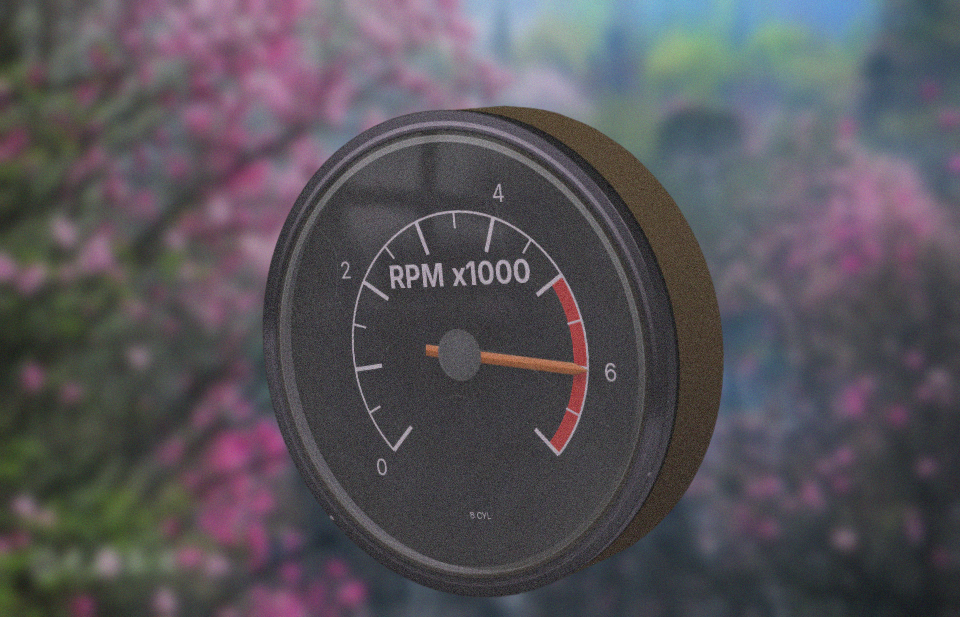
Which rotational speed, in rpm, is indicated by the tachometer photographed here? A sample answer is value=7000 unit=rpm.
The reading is value=6000 unit=rpm
